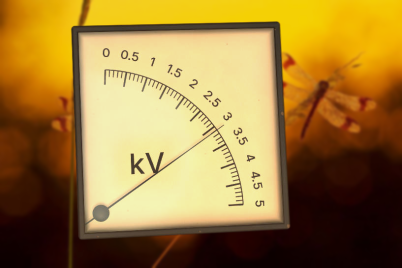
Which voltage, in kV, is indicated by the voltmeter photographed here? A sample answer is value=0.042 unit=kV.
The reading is value=3.1 unit=kV
